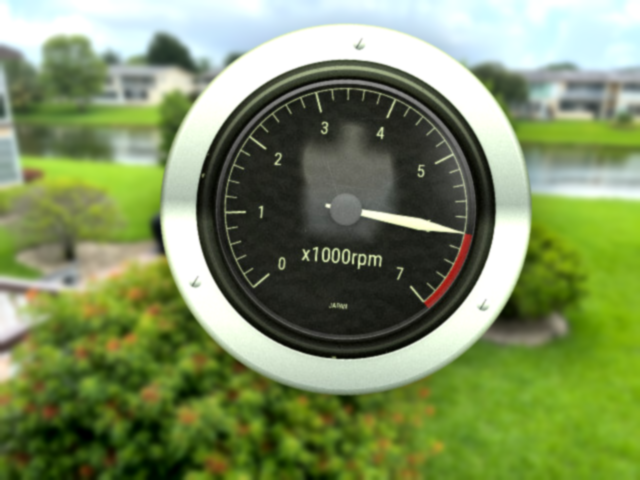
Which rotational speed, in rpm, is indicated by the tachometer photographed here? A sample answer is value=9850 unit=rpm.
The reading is value=6000 unit=rpm
